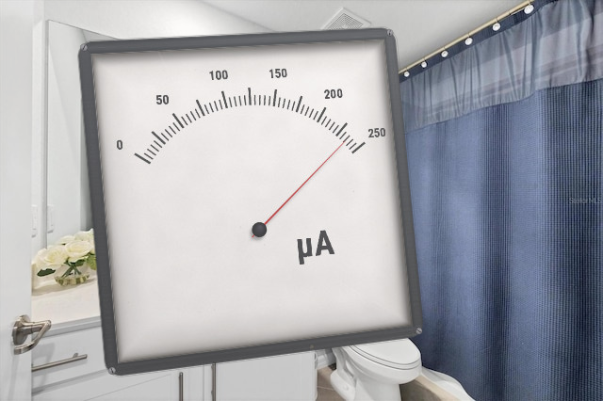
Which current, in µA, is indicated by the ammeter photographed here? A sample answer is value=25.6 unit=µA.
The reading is value=235 unit=µA
